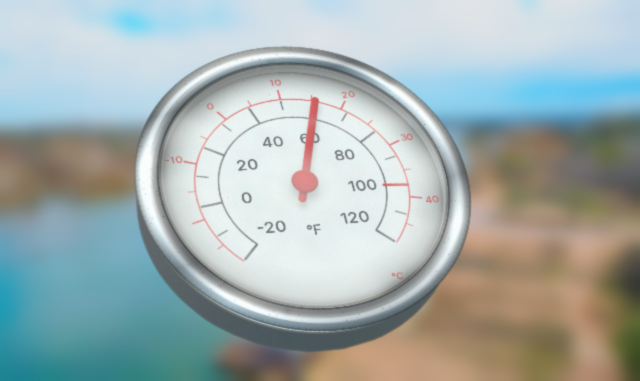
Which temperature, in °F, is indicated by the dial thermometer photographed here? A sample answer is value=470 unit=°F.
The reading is value=60 unit=°F
